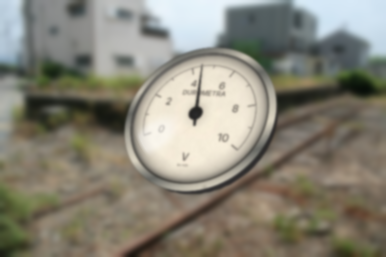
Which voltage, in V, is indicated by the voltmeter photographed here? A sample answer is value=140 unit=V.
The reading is value=4.5 unit=V
